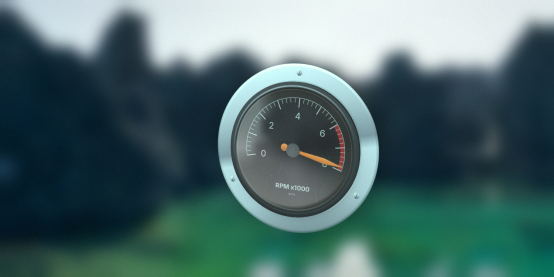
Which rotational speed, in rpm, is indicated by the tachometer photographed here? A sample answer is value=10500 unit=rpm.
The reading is value=7800 unit=rpm
